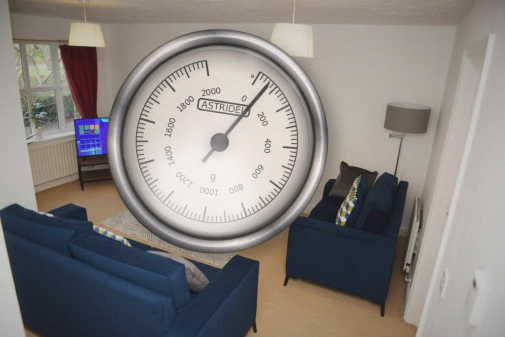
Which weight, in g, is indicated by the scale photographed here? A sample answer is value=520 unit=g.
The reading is value=60 unit=g
